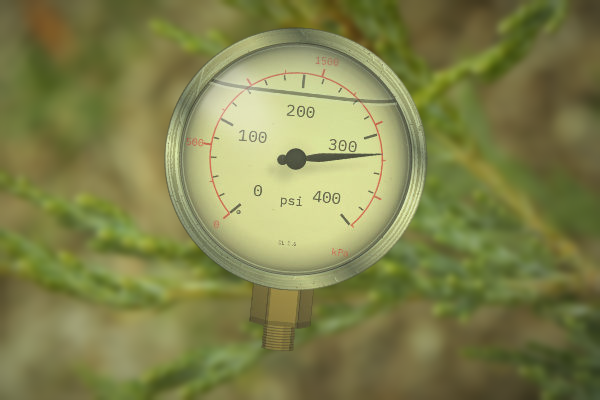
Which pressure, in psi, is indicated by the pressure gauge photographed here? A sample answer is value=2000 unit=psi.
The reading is value=320 unit=psi
